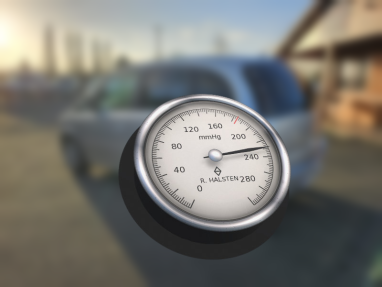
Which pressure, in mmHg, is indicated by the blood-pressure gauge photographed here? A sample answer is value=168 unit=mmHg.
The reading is value=230 unit=mmHg
